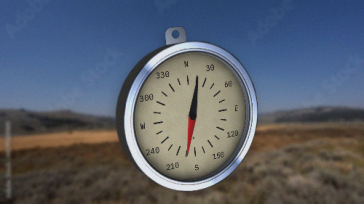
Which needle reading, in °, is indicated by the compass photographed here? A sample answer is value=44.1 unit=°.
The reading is value=195 unit=°
